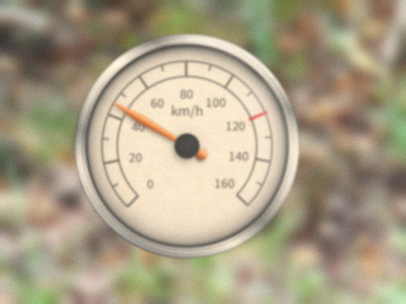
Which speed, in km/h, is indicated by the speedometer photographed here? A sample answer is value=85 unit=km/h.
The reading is value=45 unit=km/h
